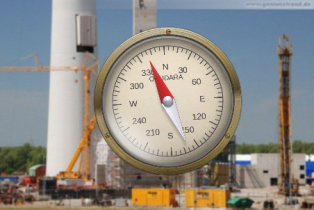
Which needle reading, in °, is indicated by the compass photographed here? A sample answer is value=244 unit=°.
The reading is value=340 unit=°
